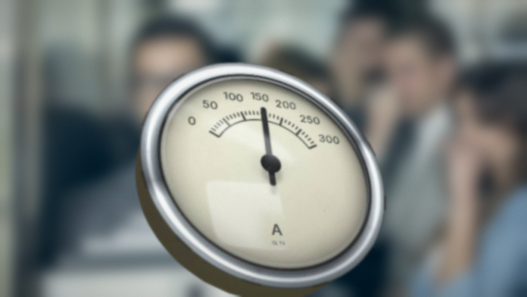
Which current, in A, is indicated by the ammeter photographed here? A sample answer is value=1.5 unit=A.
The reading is value=150 unit=A
